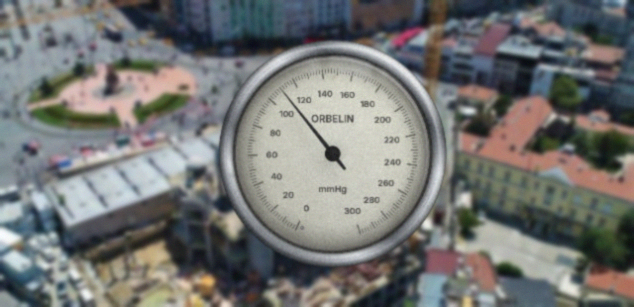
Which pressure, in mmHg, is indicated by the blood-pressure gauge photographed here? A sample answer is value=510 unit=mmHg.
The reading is value=110 unit=mmHg
